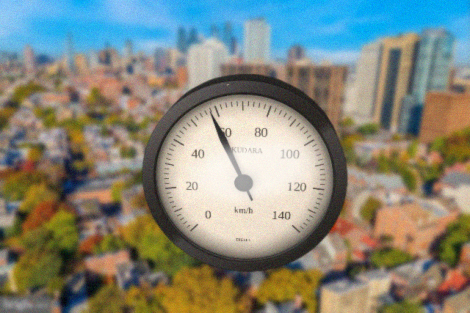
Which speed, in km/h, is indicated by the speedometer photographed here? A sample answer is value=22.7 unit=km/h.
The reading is value=58 unit=km/h
